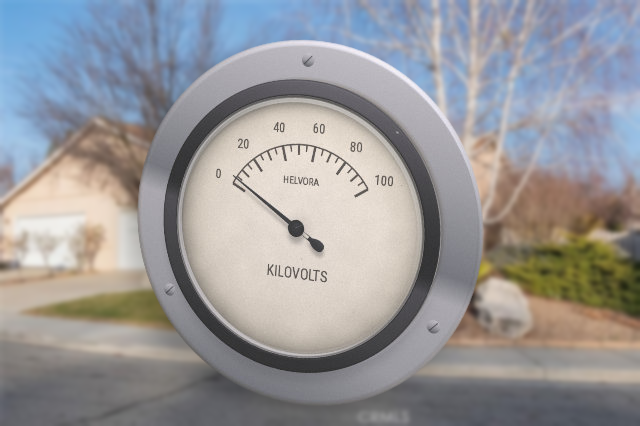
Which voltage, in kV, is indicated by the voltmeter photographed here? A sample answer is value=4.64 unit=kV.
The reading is value=5 unit=kV
